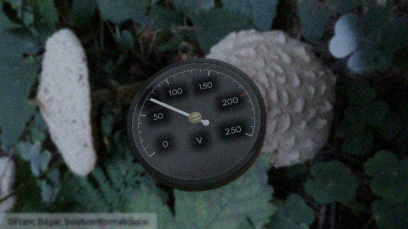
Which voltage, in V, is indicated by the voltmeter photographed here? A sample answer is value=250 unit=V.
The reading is value=70 unit=V
